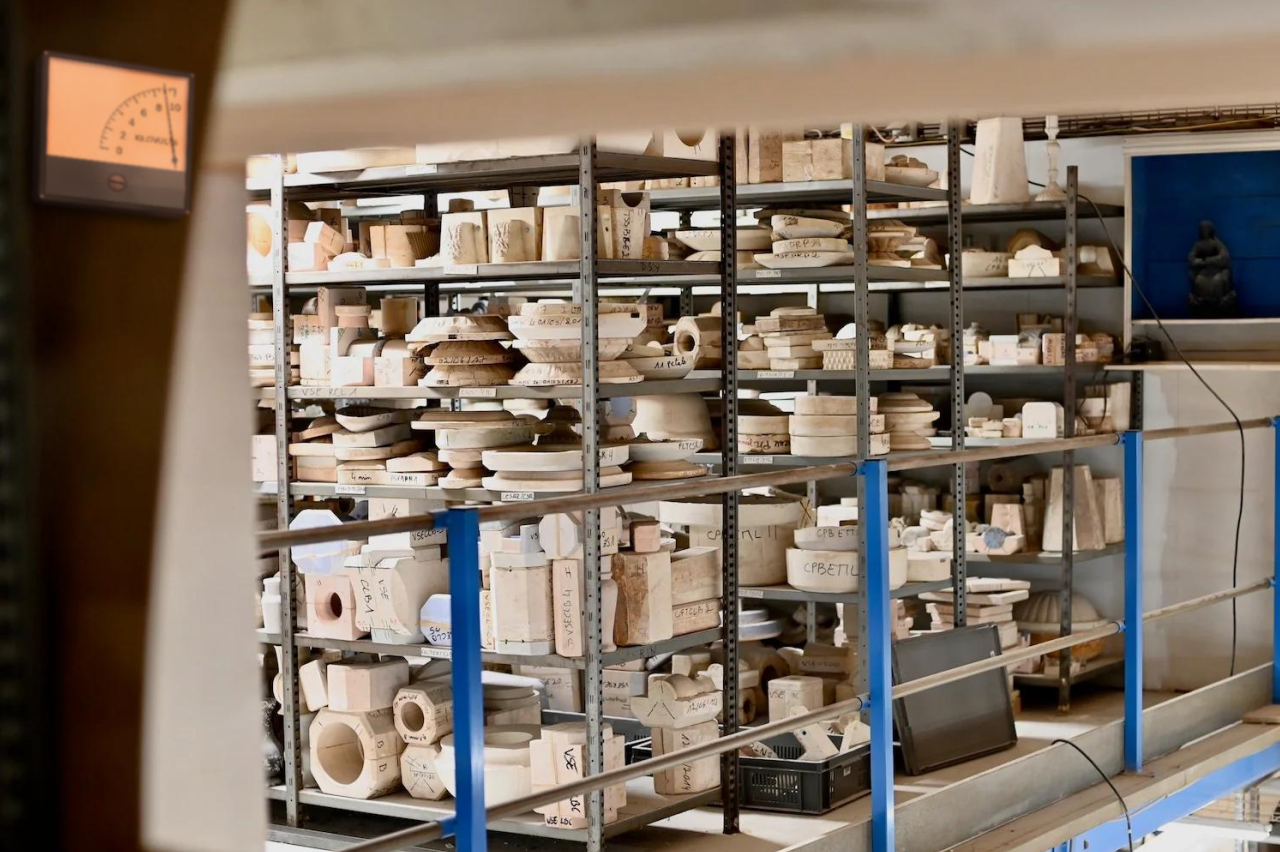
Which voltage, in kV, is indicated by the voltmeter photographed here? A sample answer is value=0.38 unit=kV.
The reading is value=9 unit=kV
